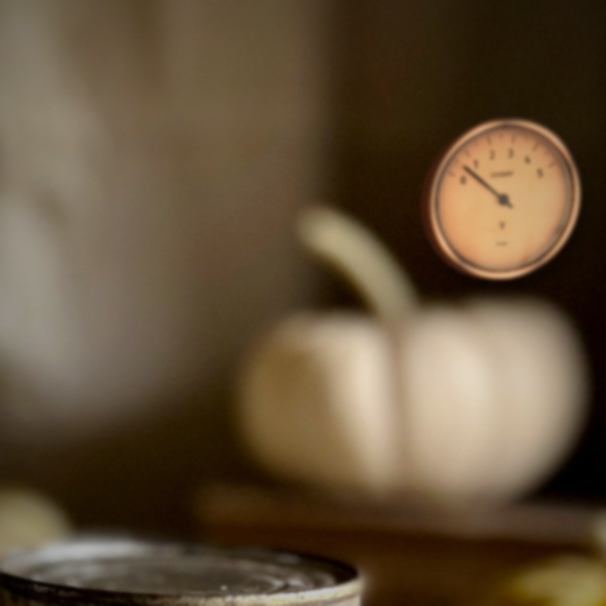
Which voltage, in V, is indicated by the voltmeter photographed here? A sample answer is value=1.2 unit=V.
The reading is value=0.5 unit=V
